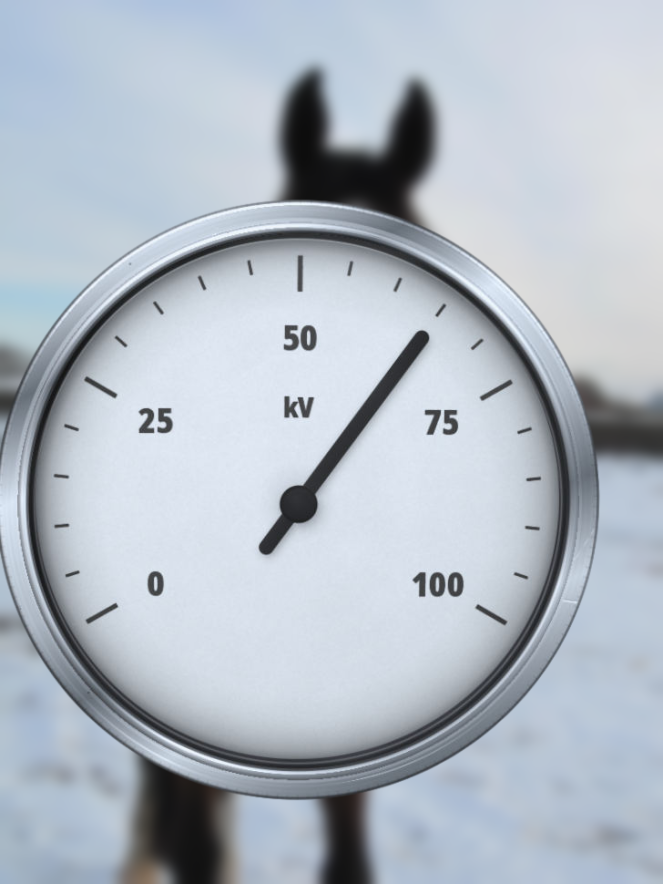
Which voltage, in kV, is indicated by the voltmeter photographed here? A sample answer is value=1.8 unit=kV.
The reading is value=65 unit=kV
